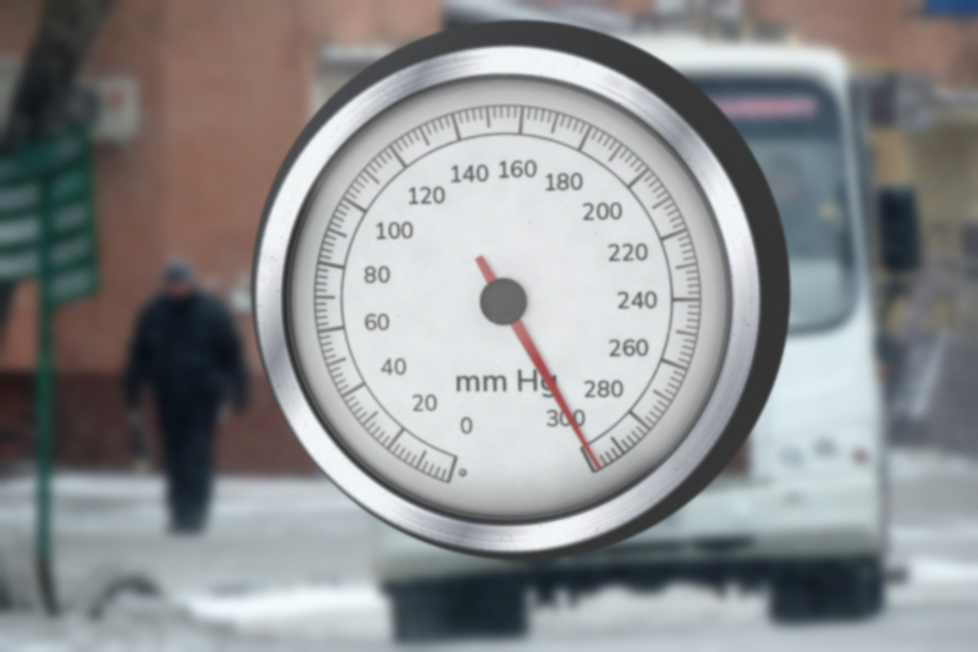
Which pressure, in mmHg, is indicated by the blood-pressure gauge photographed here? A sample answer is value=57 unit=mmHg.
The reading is value=298 unit=mmHg
